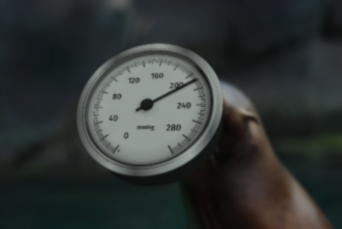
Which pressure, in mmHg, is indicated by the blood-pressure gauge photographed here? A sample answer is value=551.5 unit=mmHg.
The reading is value=210 unit=mmHg
